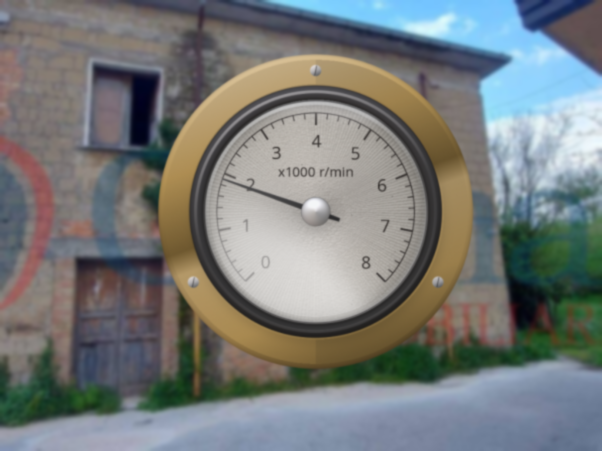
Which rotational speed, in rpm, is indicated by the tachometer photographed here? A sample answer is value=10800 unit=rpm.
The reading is value=1900 unit=rpm
